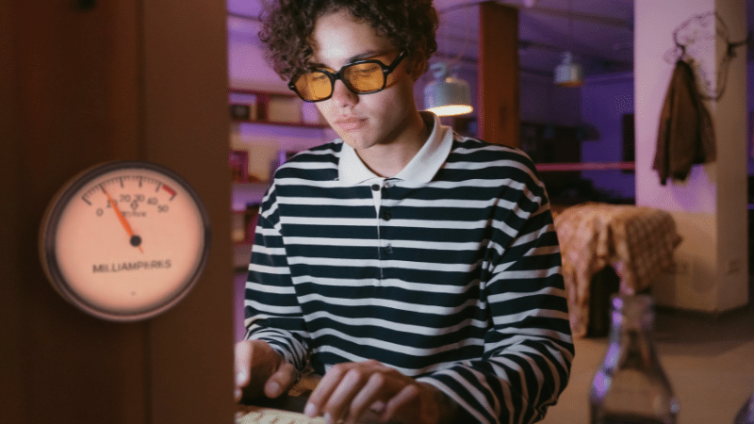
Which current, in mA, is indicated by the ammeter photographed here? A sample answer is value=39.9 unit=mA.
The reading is value=10 unit=mA
